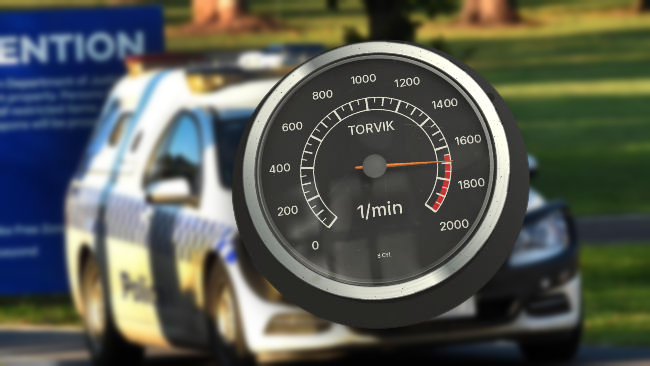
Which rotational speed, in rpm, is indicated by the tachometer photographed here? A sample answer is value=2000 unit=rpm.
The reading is value=1700 unit=rpm
